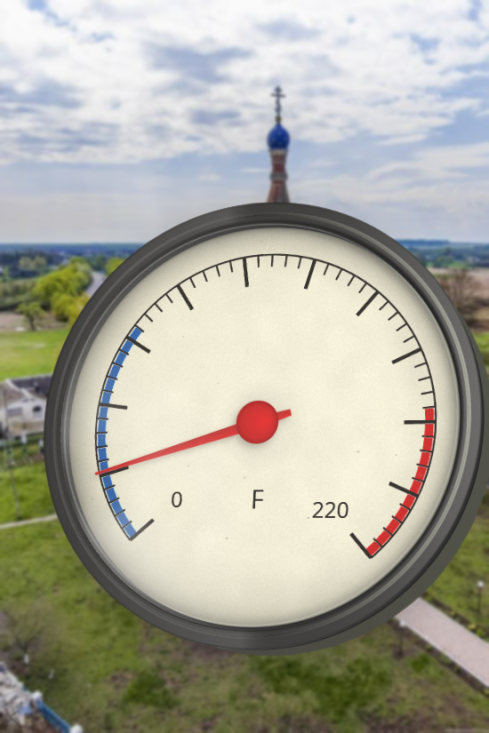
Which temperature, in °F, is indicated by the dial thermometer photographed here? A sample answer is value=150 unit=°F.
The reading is value=20 unit=°F
